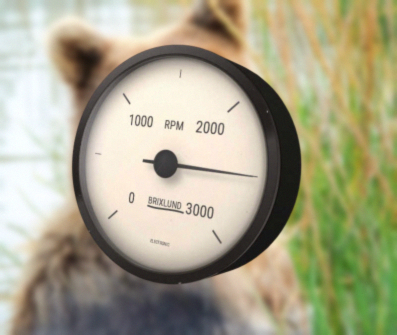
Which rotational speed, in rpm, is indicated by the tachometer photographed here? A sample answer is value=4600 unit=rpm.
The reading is value=2500 unit=rpm
